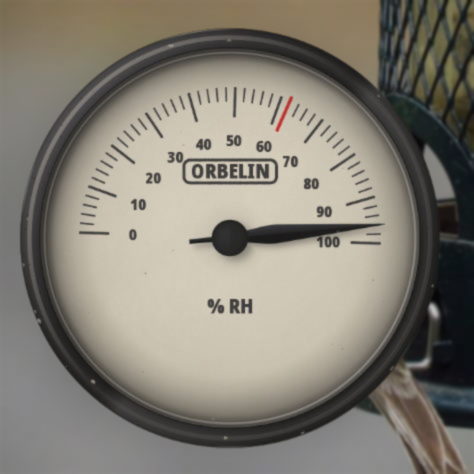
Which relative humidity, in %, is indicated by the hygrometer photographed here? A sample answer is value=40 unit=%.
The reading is value=96 unit=%
